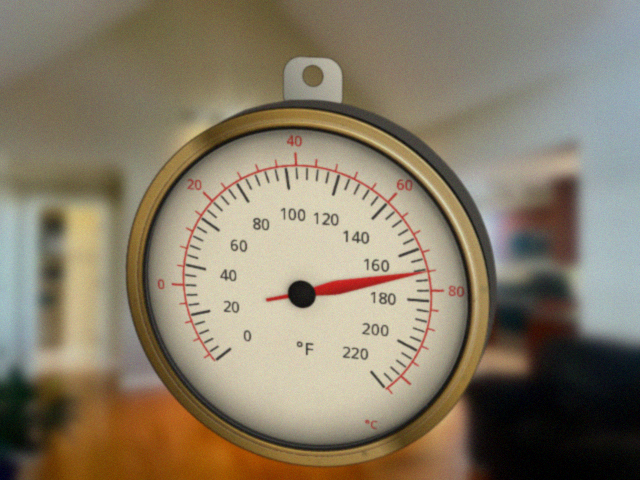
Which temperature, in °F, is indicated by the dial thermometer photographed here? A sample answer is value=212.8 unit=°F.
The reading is value=168 unit=°F
